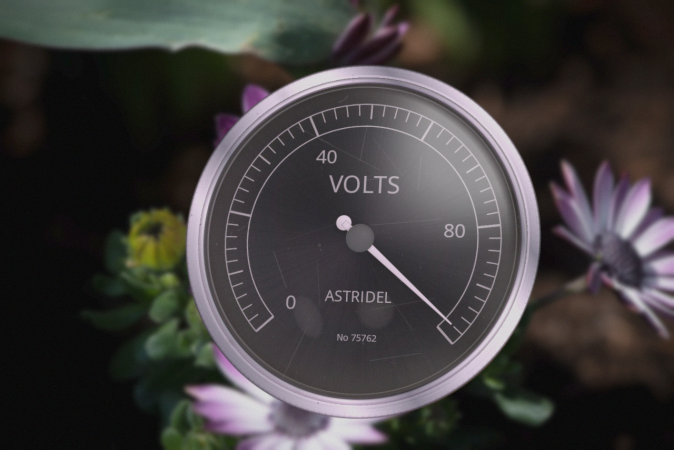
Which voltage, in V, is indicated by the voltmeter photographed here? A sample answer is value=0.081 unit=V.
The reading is value=98 unit=V
